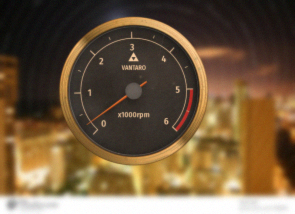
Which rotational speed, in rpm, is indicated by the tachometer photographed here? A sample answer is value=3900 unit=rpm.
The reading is value=250 unit=rpm
